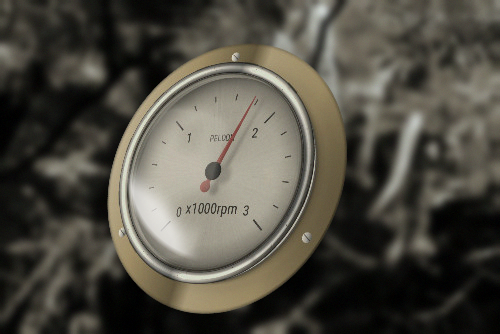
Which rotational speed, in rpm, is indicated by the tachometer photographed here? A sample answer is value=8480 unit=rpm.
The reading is value=1800 unit=rpm
